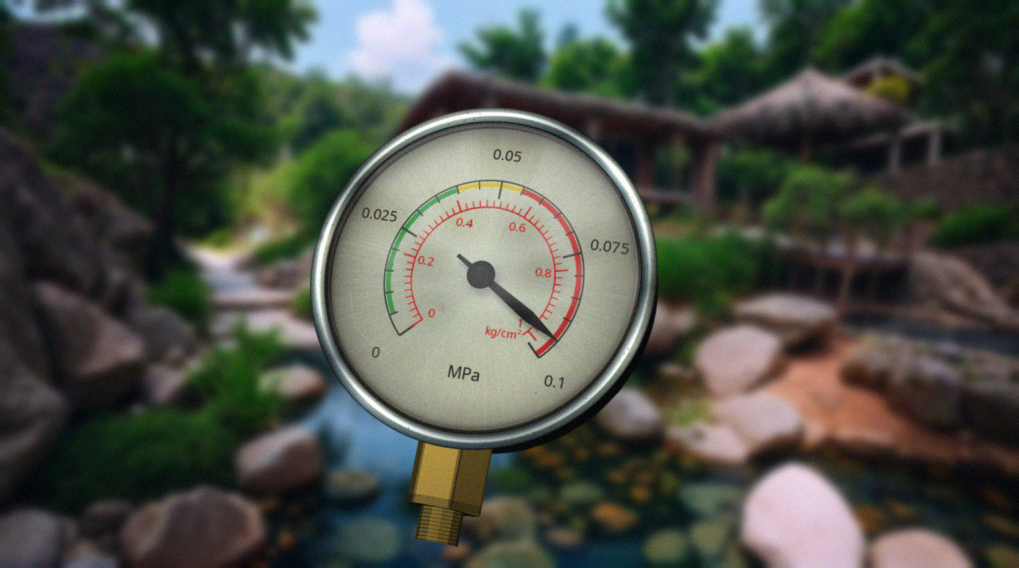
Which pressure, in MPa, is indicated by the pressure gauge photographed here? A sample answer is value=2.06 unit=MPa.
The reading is value=0.095 unit=MPa
